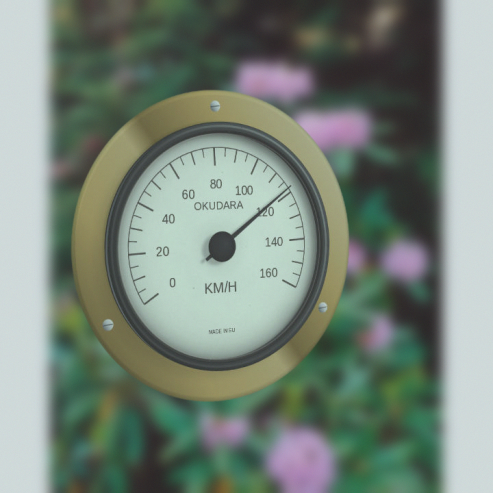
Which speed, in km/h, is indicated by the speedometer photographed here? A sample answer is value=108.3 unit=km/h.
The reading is value=117.5 unit=km/h
